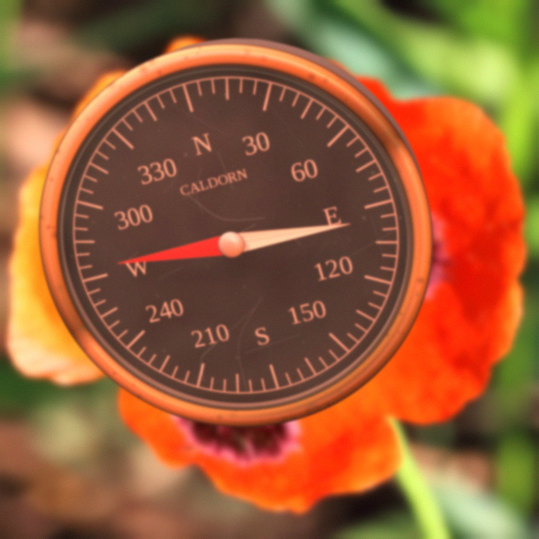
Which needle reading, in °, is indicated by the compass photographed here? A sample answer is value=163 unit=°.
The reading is value=275 unit=°
